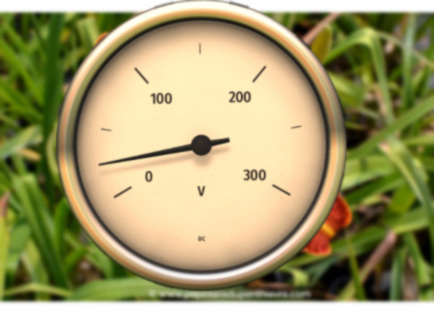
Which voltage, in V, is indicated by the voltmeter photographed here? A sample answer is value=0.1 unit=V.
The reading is value=25 unit=V
